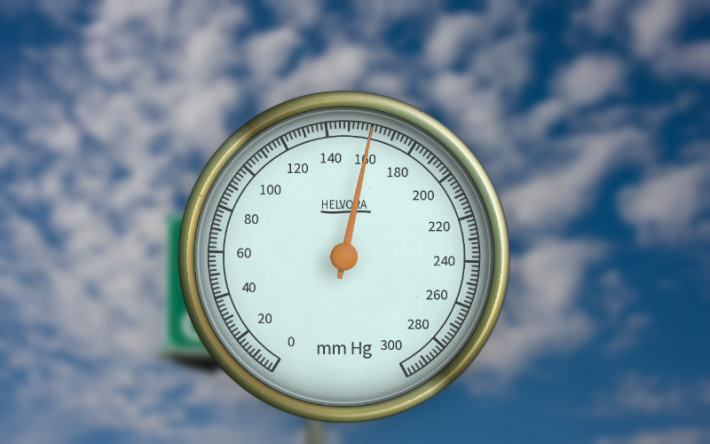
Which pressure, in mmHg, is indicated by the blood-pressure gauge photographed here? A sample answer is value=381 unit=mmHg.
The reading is value=160 unit=mmHg
